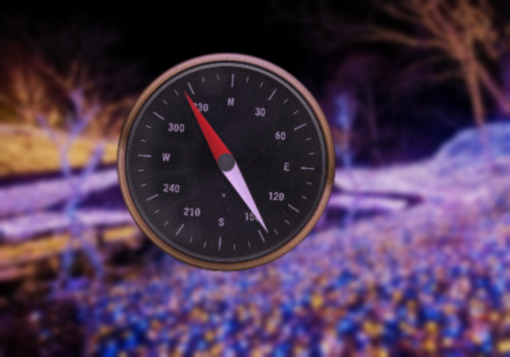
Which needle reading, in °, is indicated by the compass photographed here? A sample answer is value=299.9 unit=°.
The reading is value=325 unit=°
